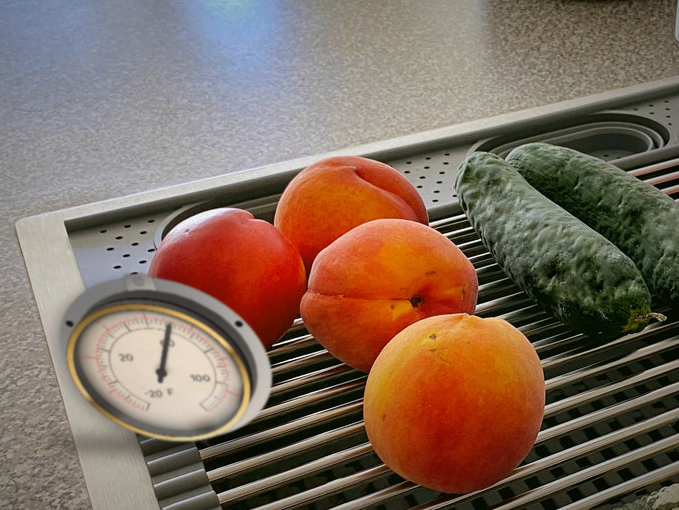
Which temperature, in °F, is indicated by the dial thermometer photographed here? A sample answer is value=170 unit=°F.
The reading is value=60 unit=°F
